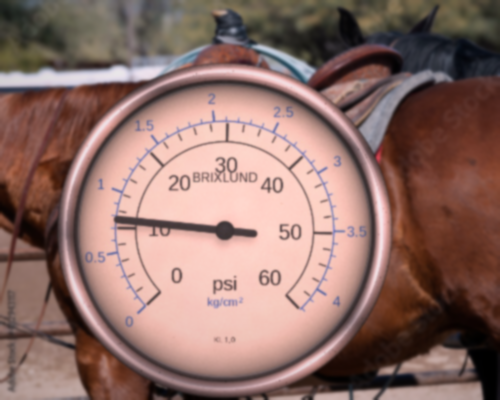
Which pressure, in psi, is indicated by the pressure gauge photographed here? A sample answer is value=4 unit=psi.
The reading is value=11 unit=psi
